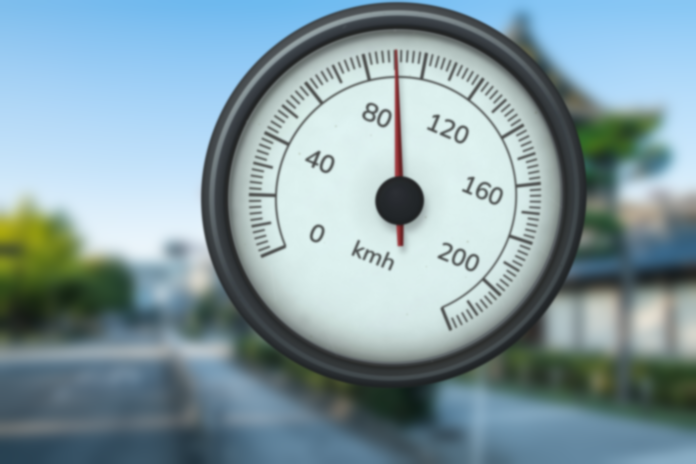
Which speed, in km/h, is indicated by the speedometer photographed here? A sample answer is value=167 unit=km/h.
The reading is value=90 unit=km/h
